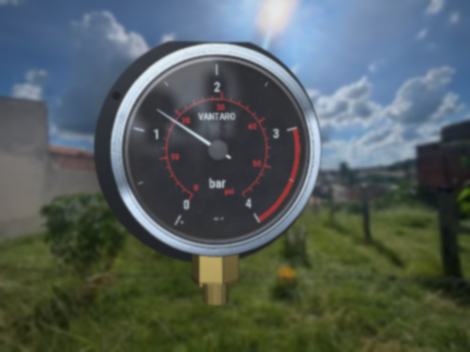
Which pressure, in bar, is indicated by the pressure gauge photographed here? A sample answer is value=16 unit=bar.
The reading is value=1.25 unit=bar
